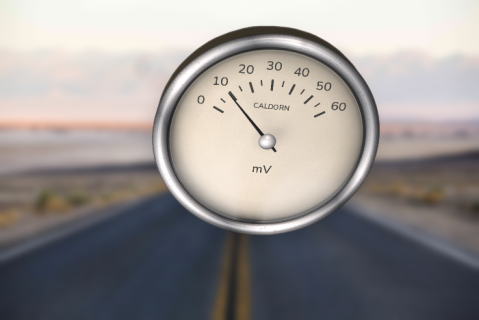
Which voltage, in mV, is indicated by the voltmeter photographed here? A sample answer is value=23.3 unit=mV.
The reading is value=10 unit=mV
